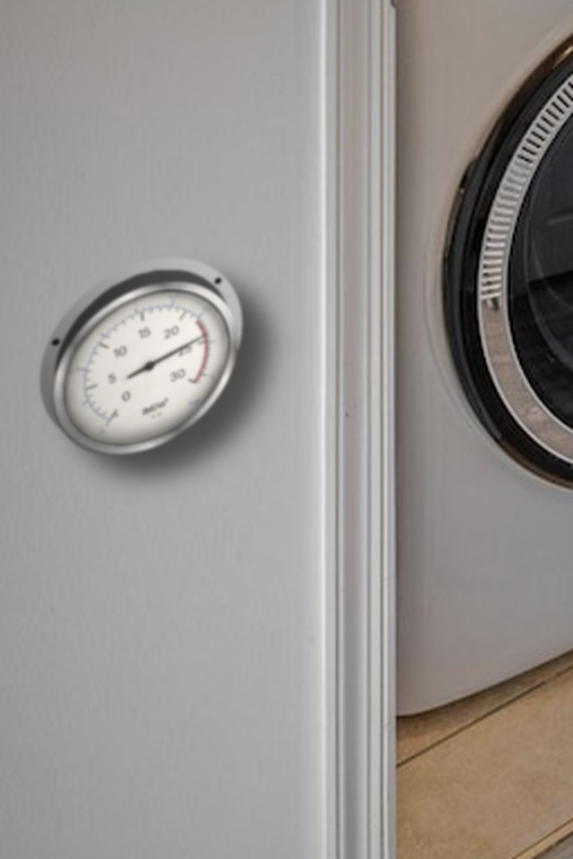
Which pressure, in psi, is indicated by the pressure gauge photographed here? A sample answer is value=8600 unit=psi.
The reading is value=24 unit=psi
